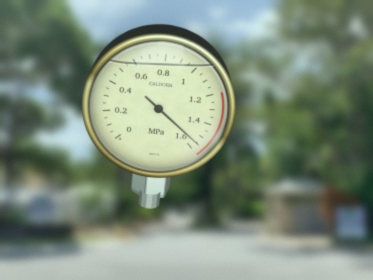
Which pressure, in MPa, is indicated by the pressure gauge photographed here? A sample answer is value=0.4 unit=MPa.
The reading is value=1.55 unit=MPa
